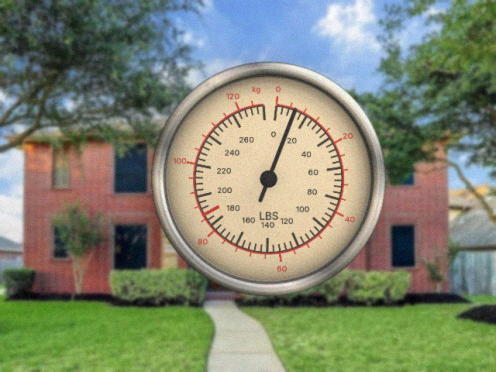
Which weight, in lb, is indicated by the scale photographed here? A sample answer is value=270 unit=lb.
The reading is value=12 unit=lb
